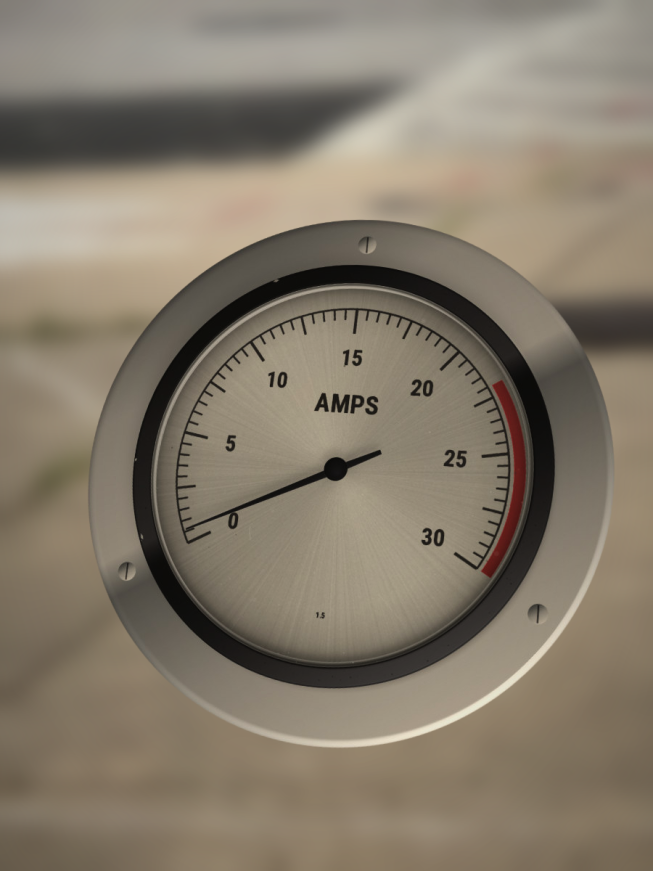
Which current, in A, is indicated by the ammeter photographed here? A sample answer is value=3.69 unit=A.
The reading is value=0.5 unit=A
